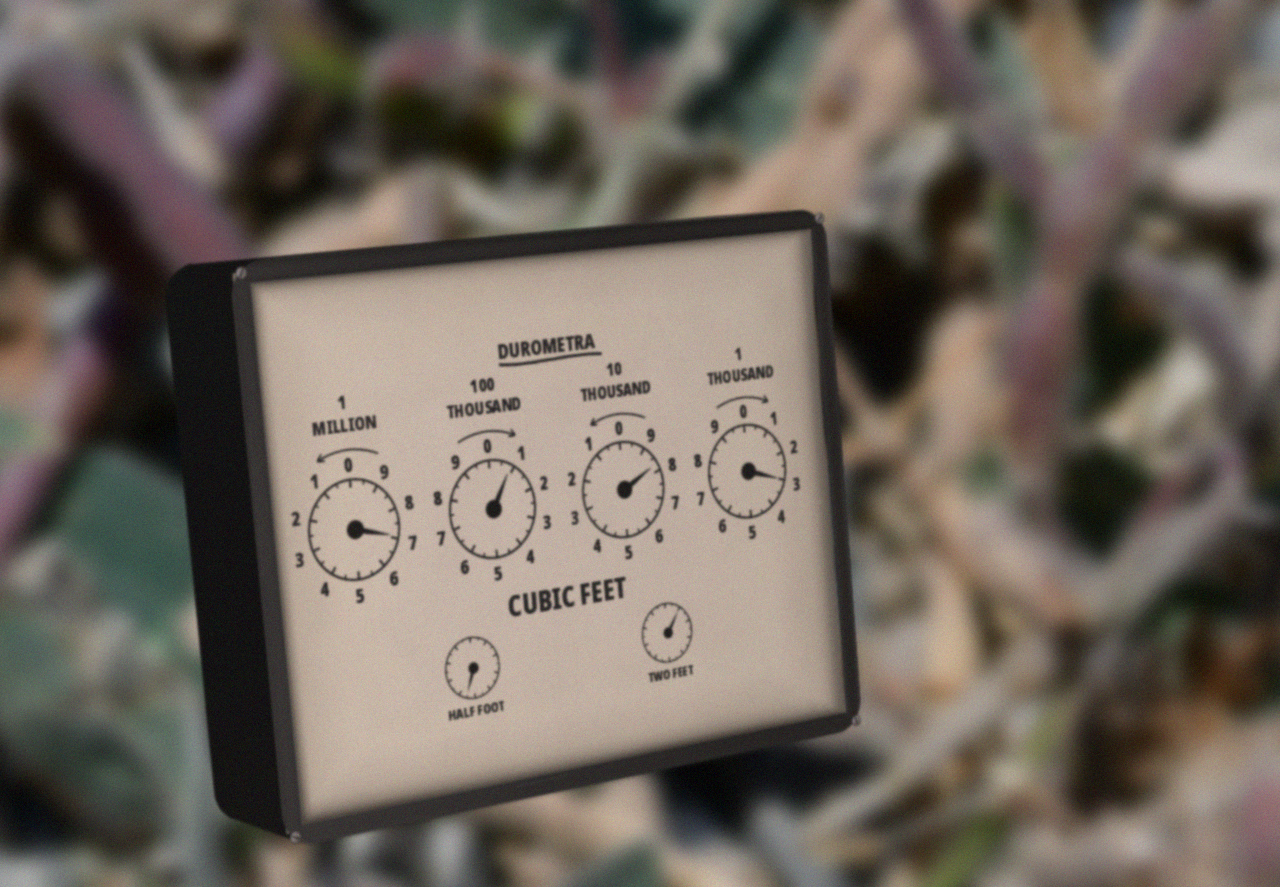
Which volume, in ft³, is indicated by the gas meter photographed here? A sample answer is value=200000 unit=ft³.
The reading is value=708300 unit=ft³
